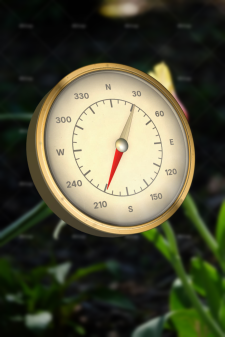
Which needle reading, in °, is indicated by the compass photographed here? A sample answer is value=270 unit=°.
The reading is value=210 unit=°
